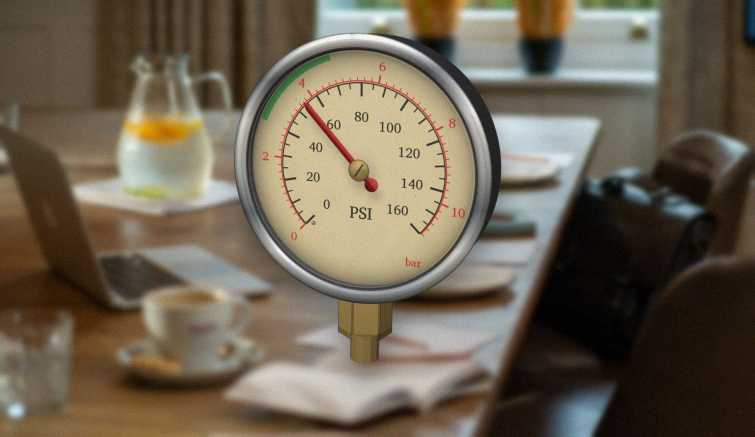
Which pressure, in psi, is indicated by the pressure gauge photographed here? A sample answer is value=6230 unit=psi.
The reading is value=55 unit=psi
